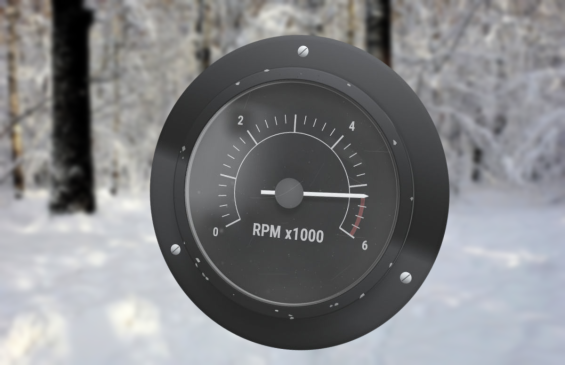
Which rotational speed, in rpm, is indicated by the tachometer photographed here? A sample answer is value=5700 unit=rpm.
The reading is value=5200 unit=rpm
